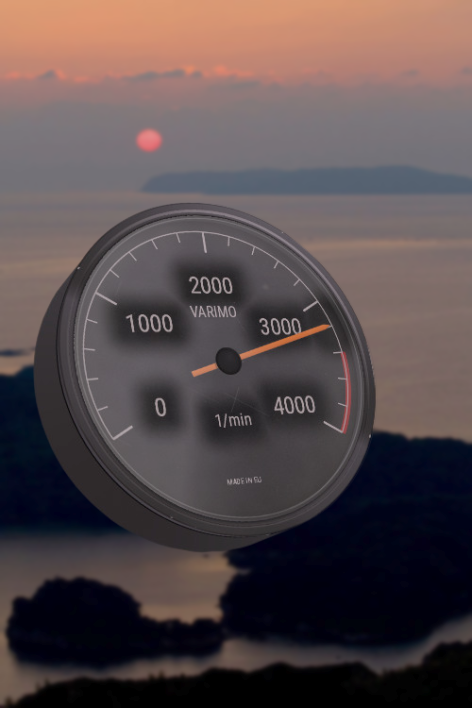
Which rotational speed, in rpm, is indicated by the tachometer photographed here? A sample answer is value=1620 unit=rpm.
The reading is value=3200 unit=rpm
